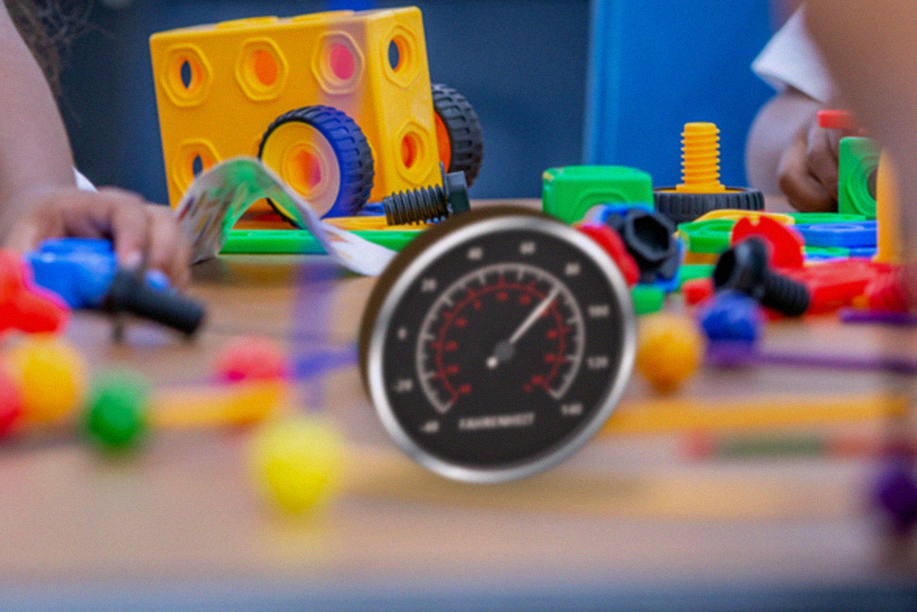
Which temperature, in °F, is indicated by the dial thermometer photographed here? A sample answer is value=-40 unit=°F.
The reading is value=80 unit=°F
